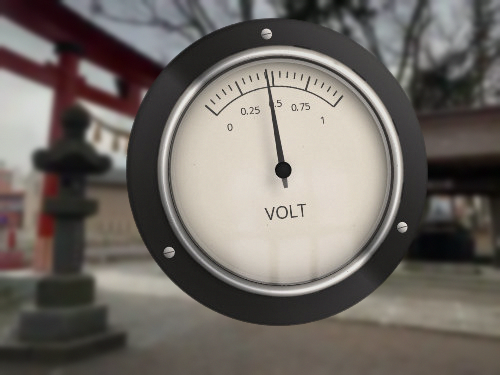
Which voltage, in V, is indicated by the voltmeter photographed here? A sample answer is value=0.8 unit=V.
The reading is value=0.45 unit=V
